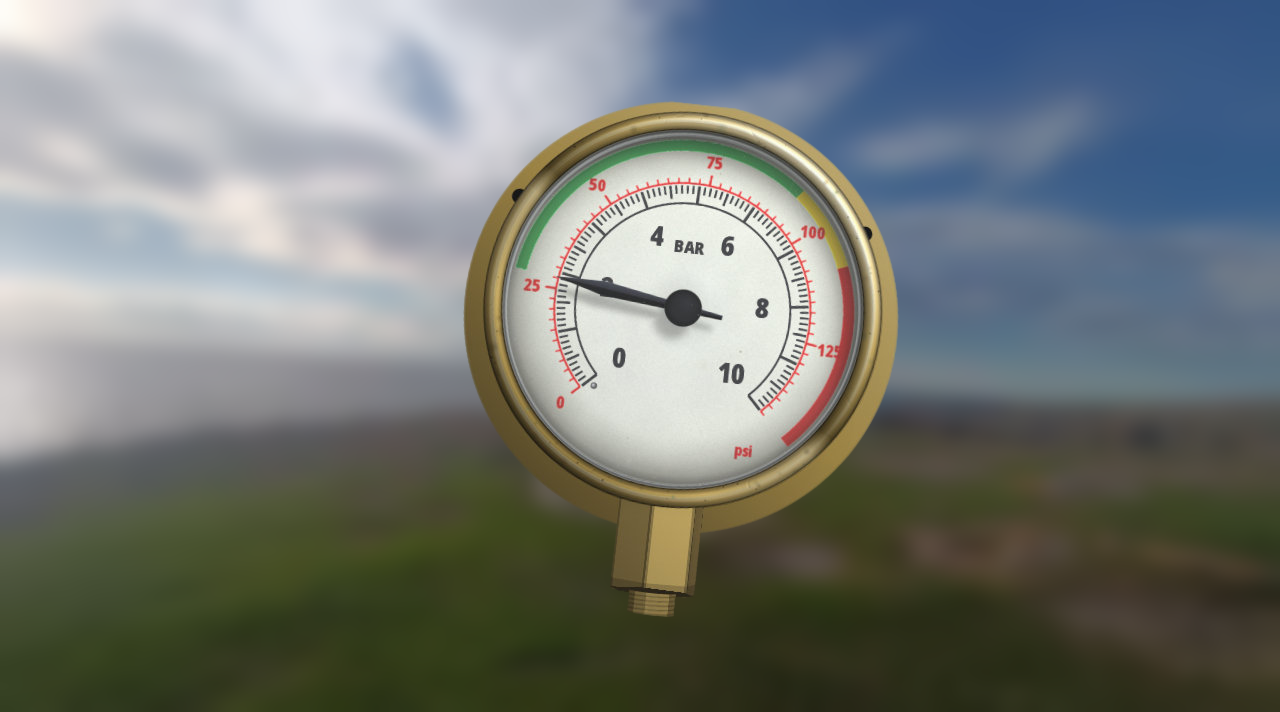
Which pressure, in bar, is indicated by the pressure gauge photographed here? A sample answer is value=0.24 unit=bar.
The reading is value=1.9 unit=bar
